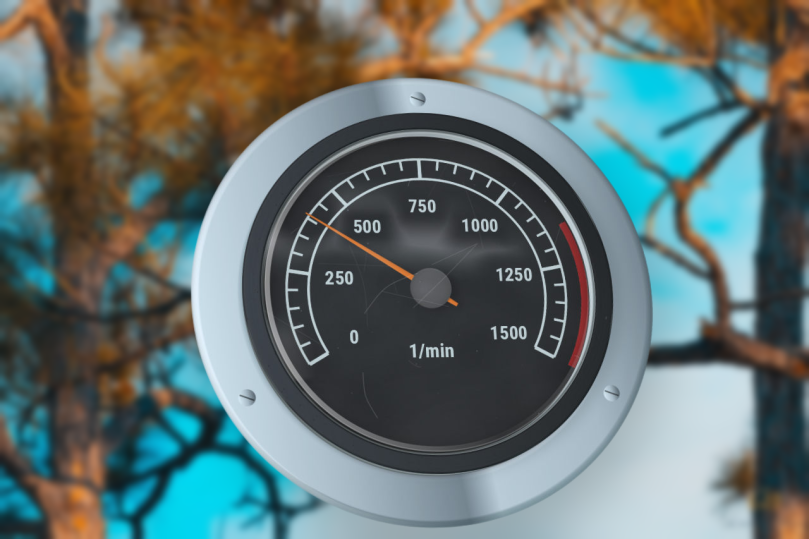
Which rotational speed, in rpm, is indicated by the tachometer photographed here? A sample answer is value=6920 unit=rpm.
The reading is value=400 unit=rpm
